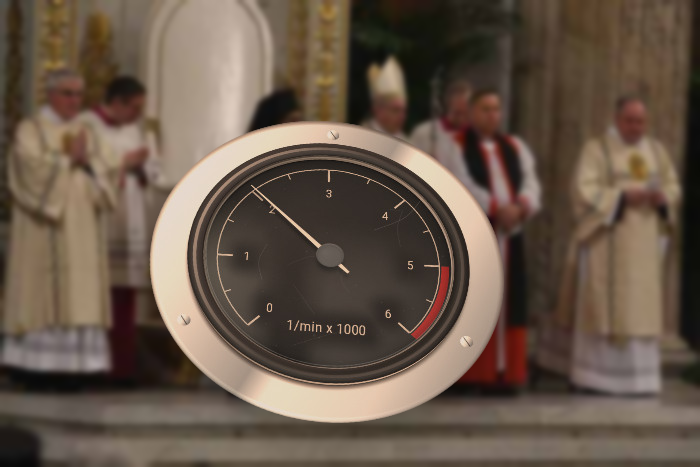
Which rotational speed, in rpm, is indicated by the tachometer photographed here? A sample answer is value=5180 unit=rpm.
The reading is value=2000 unit=rpm
